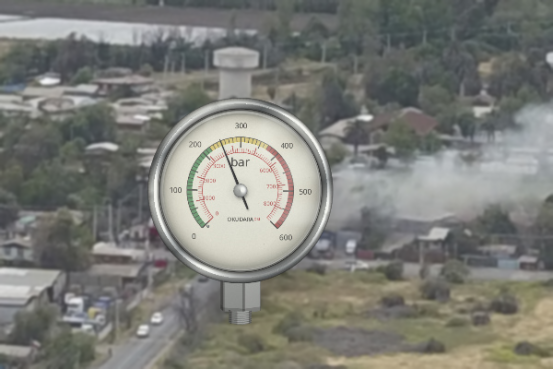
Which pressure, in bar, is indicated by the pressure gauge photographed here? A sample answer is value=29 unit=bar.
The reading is value=250 unit=bar
